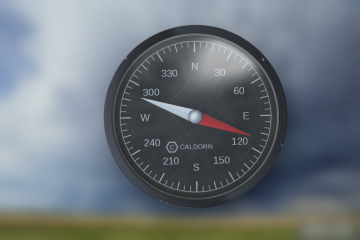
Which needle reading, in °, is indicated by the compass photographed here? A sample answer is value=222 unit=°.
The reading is value=110 unit=°
